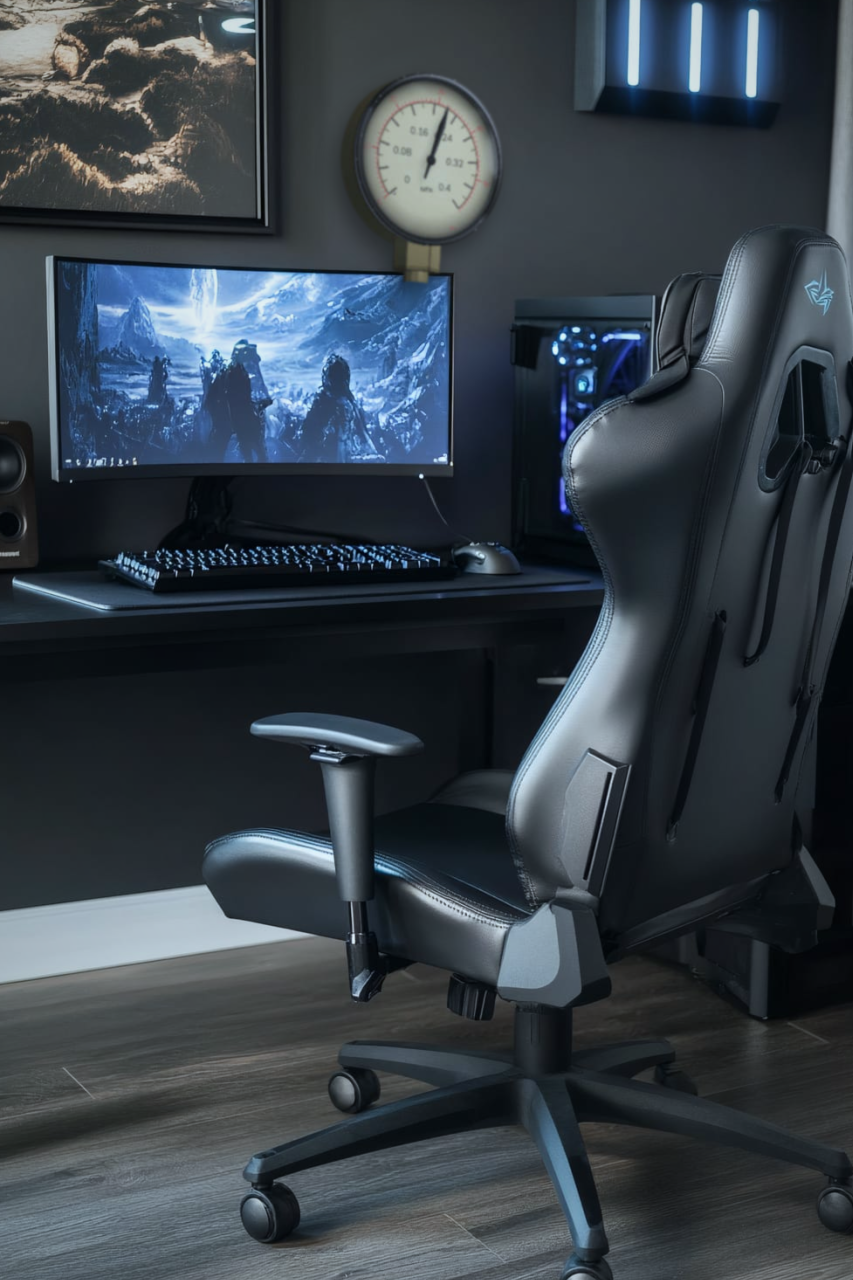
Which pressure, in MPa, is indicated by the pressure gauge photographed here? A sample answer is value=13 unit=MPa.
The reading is value=0.22 unit=MPa
